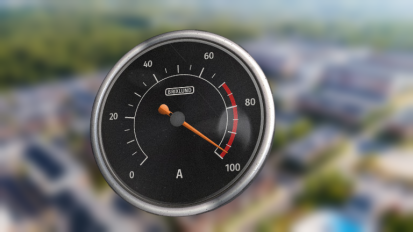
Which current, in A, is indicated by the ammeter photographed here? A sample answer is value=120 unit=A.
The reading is value=97.5 unit=A
